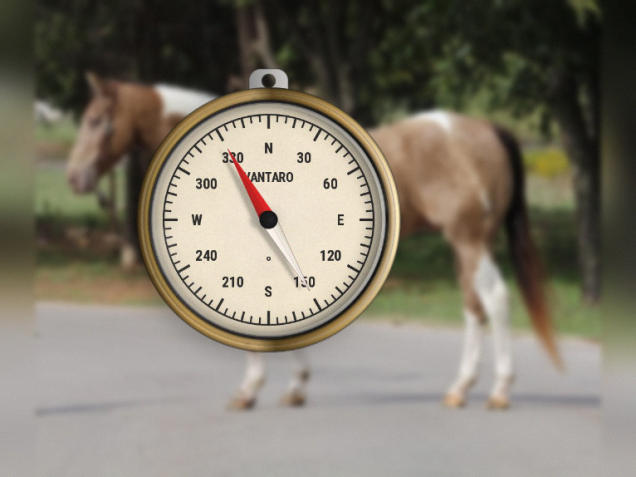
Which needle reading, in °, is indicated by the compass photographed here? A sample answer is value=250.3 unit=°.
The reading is value=330 unit=°
